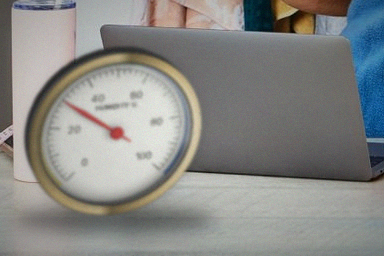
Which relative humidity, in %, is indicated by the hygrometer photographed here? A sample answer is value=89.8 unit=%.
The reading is value=30 unit=%
